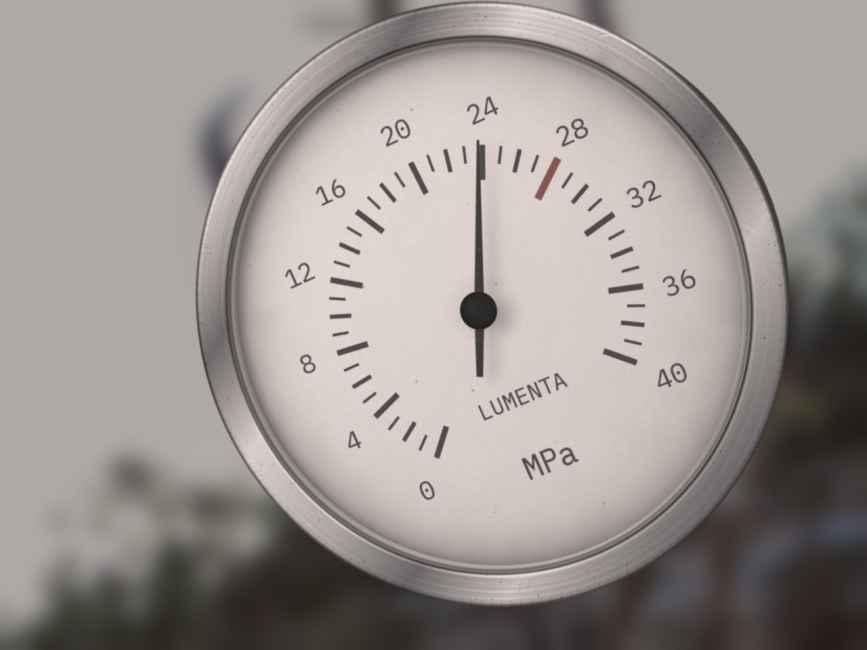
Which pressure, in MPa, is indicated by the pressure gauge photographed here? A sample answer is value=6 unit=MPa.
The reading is value=24 unit=MPa
